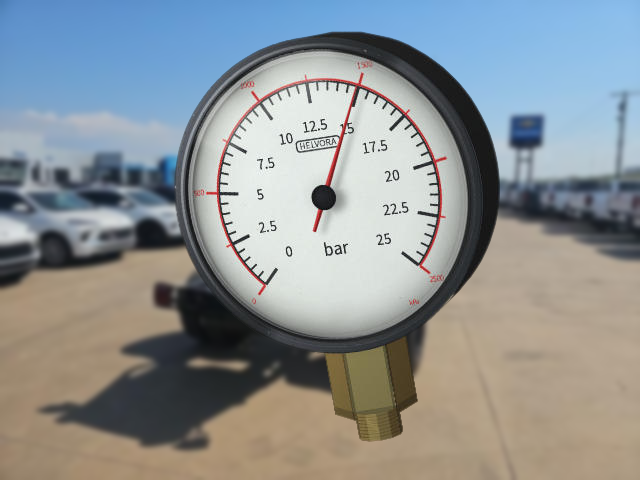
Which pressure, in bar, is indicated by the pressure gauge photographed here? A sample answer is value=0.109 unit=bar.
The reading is value=15 unit=bar
